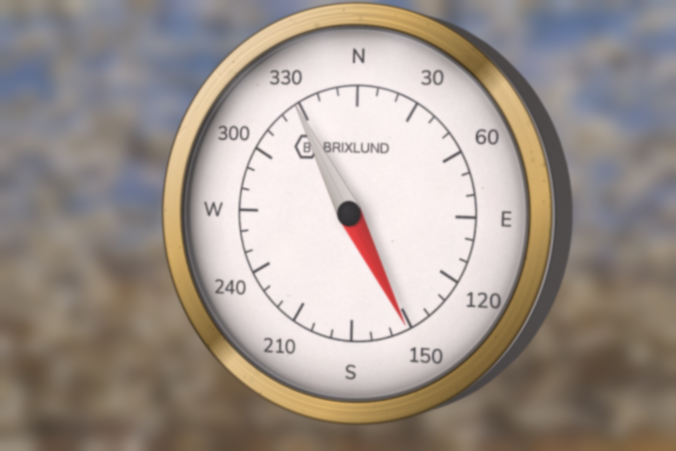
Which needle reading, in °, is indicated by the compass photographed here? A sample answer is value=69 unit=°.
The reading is value=150 unit=°
